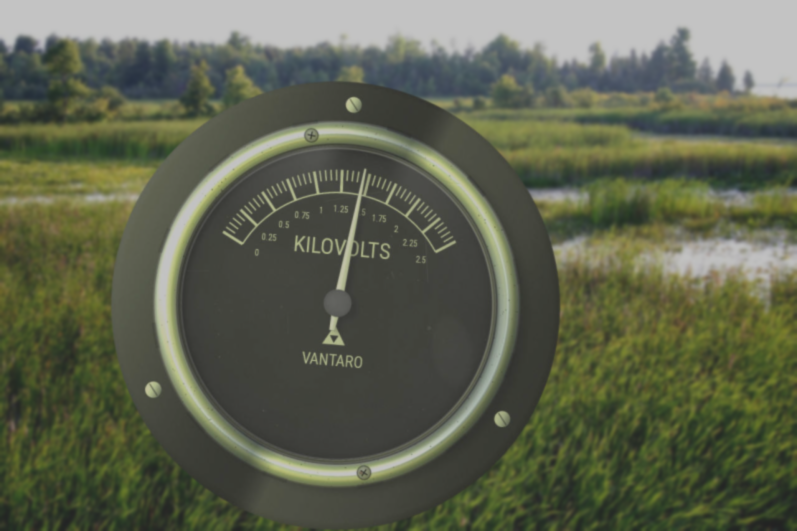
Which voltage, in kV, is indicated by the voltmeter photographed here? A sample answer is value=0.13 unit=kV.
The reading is value=1.45 unit=kV
